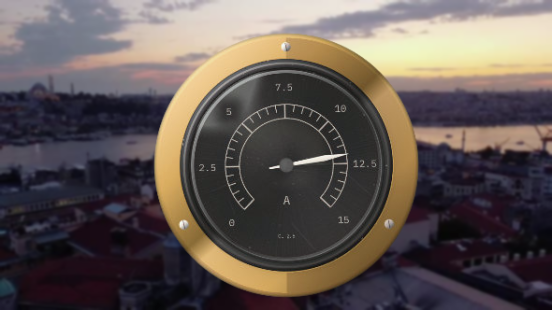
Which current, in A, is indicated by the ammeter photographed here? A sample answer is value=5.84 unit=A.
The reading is value=12 unit=A
